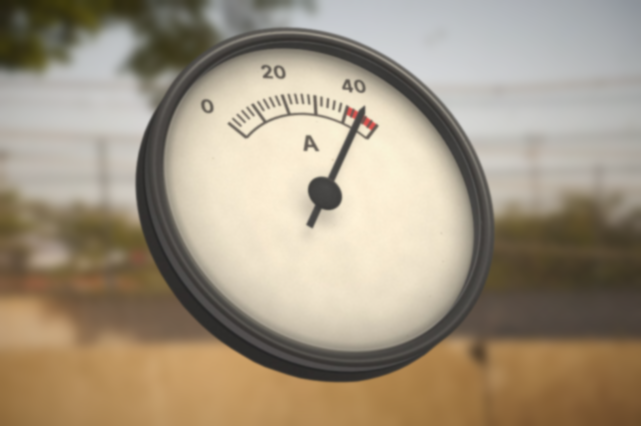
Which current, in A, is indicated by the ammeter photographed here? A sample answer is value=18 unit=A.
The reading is value=44 unit=A
